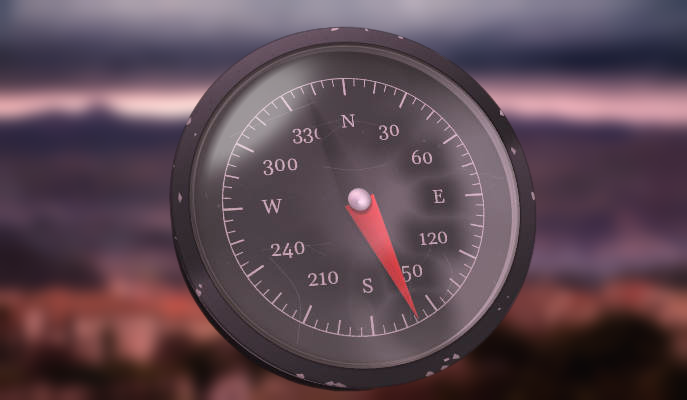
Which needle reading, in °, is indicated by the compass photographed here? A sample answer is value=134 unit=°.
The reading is value=160 unit=°
